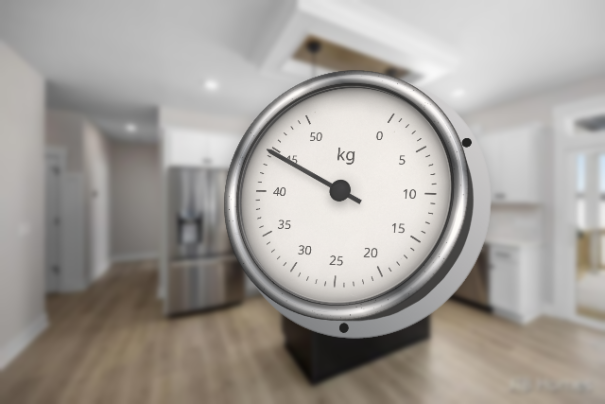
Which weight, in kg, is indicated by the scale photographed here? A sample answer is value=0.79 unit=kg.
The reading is value=44.5 unit=kg
